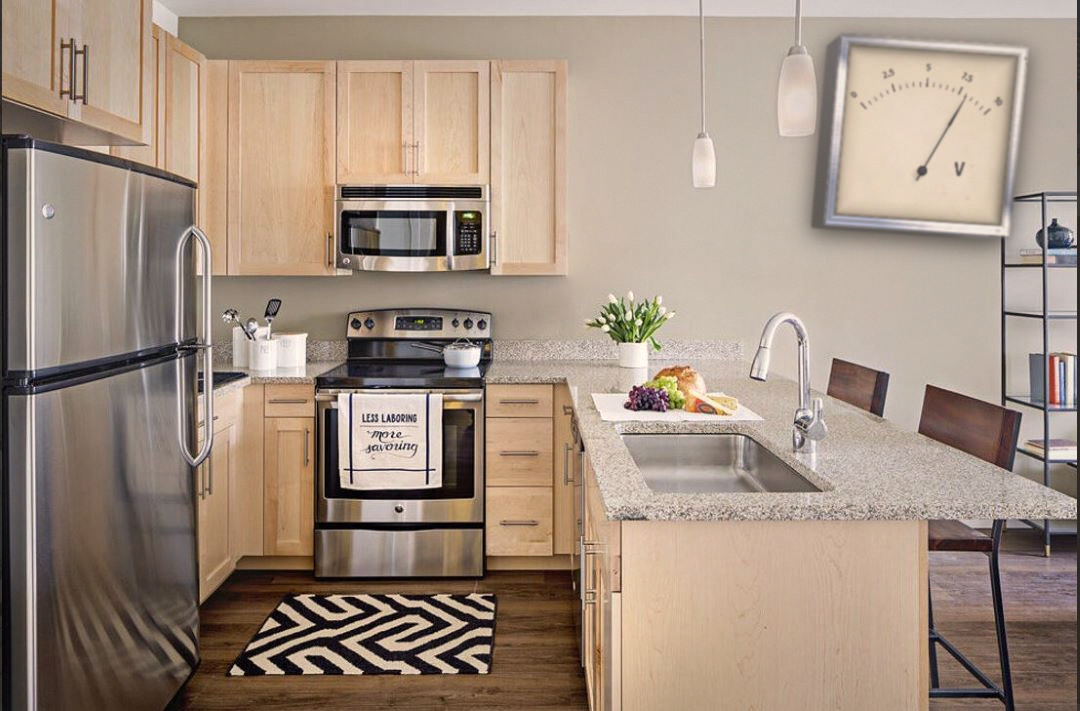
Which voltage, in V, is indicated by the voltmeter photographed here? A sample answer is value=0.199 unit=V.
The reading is value=8 unit=V
